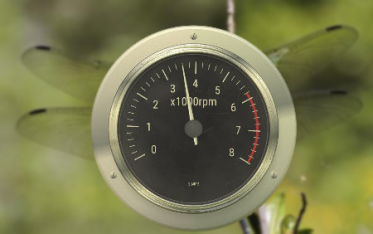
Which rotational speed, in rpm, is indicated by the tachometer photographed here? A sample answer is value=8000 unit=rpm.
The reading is value=3600 unit=rpm
